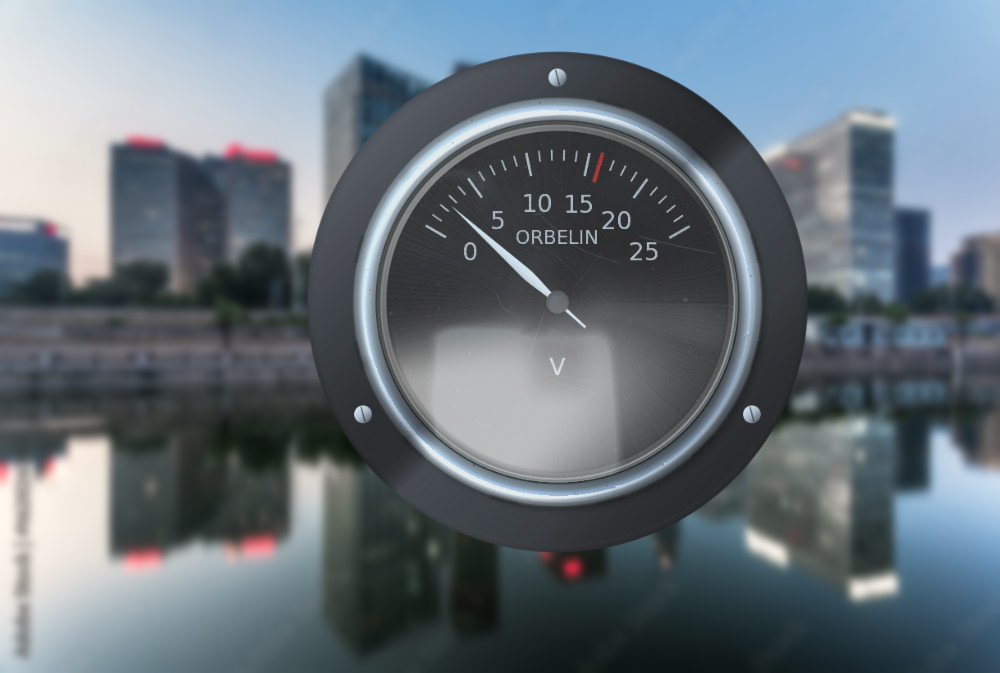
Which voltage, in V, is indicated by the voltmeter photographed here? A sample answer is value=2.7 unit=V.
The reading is value=2.5 unit=V
